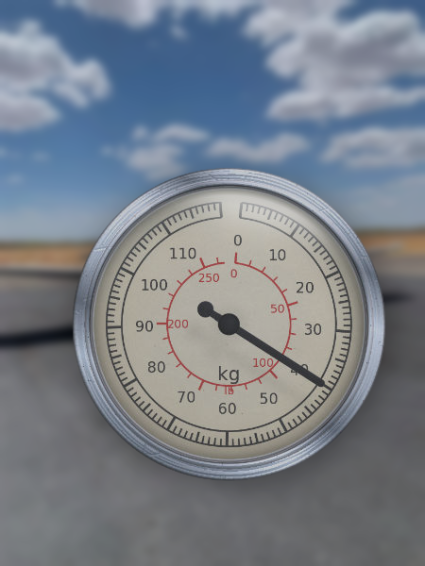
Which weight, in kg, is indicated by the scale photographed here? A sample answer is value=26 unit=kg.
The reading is value=40 unit=kg
